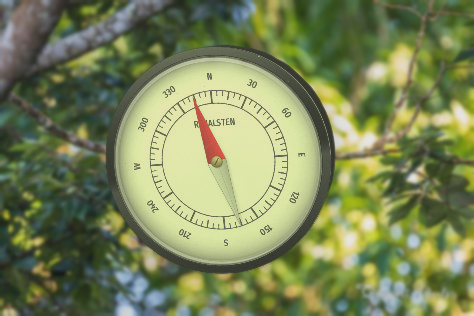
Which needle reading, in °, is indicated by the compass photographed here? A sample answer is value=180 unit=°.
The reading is value=345 unit=°
